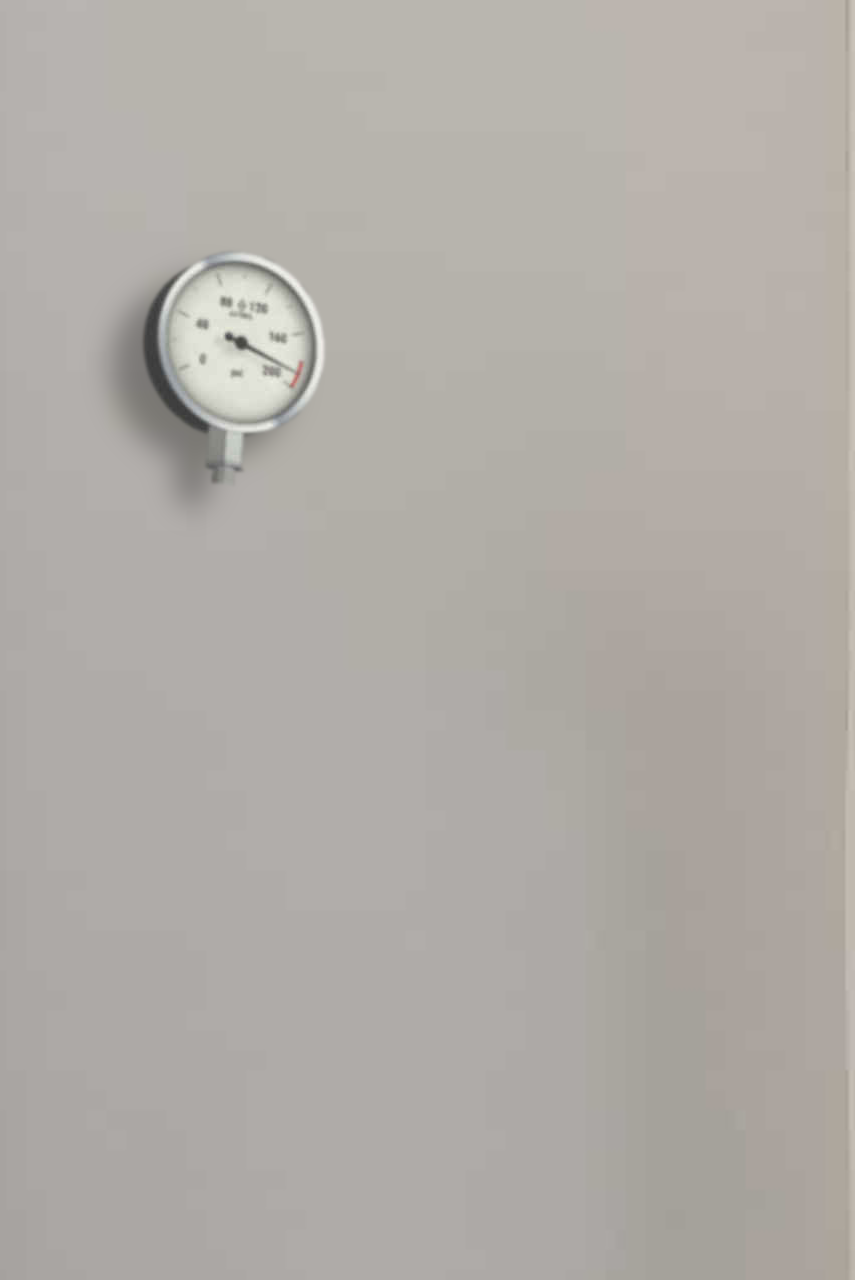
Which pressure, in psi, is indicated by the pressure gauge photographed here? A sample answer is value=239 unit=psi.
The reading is value=190 unit=psi
